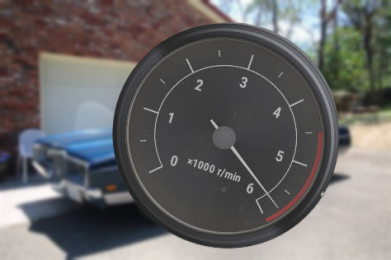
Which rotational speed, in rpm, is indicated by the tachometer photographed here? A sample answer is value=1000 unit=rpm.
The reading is value=5750 unit=rpm
